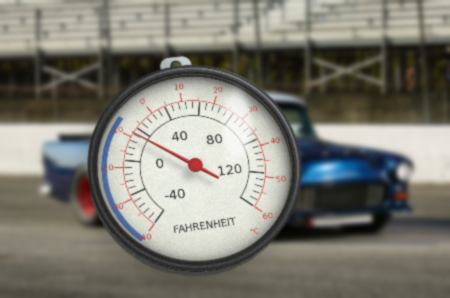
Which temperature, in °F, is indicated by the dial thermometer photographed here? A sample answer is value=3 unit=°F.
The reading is value=16 unit=°F
